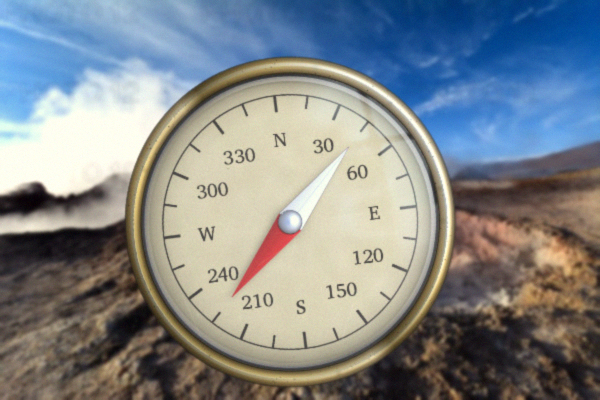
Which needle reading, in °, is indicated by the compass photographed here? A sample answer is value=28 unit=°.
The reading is value=225 unit=°
